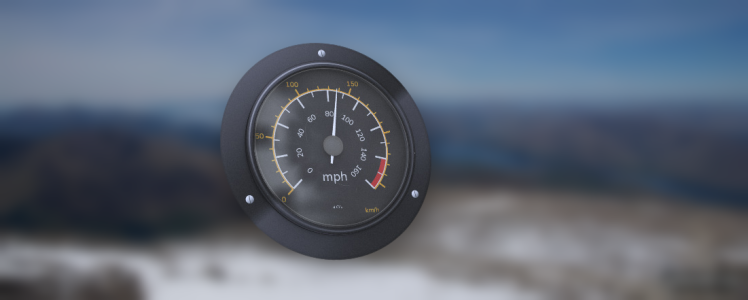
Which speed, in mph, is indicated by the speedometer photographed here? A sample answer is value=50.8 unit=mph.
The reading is value=85 unit=mph
